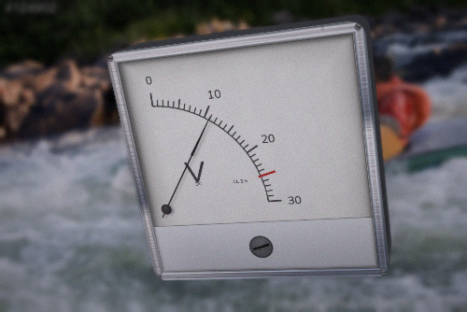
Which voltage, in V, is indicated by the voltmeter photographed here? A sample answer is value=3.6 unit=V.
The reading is value=11 unit=V
